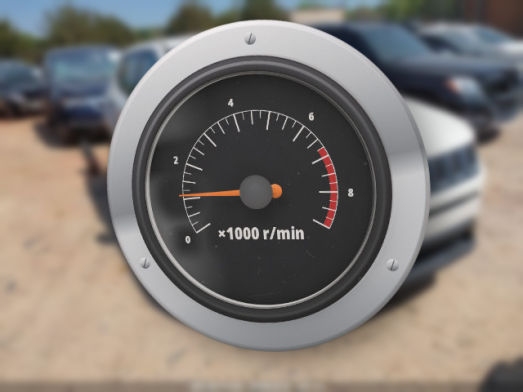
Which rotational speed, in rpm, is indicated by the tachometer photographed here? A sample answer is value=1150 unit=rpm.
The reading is value=1125 unit=rpm
